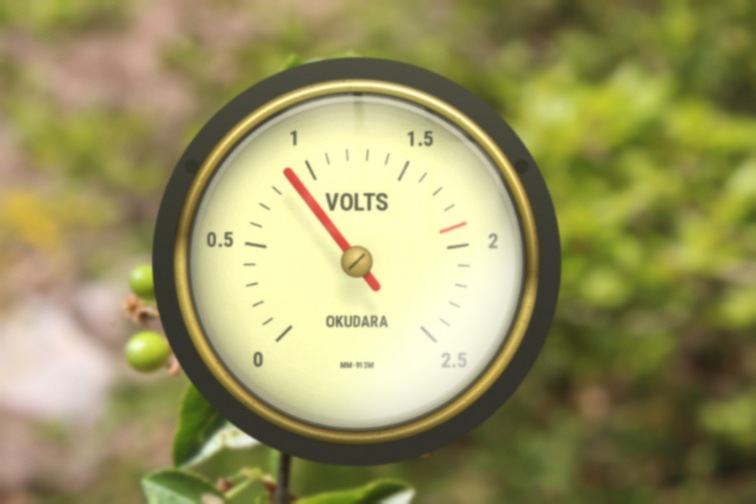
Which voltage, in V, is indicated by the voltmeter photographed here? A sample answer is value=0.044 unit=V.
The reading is value=0.9 unit=V
